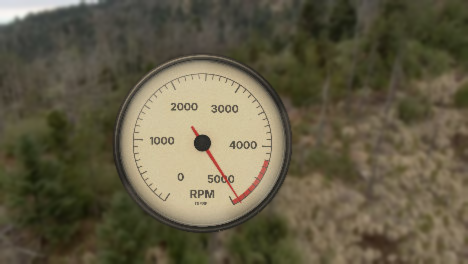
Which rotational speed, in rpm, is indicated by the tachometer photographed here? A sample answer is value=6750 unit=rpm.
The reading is value=4900 unit=rpm
